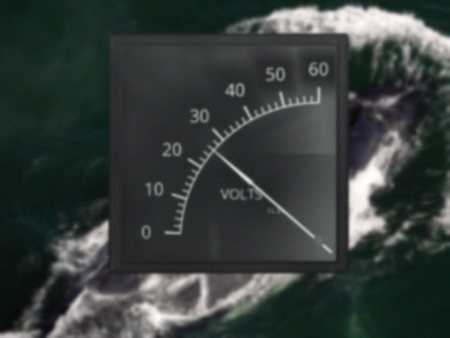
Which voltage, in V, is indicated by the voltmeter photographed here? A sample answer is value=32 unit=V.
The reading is value=26 unit=V
